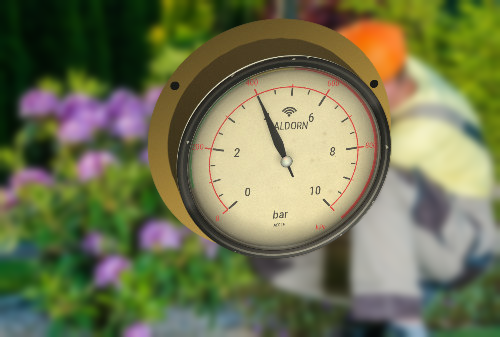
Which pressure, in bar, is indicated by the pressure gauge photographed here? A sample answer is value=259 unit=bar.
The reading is value=4 unit=bar
